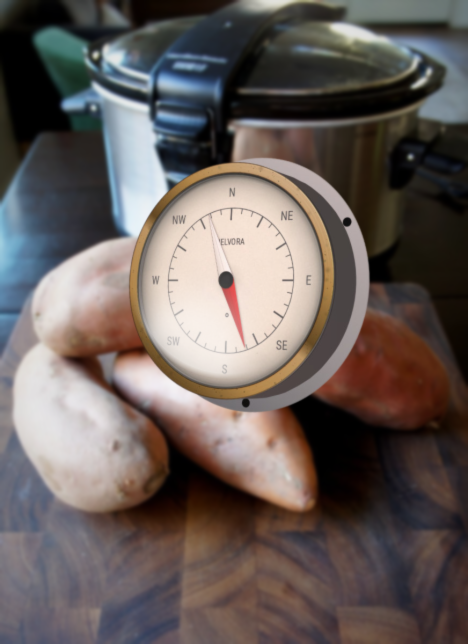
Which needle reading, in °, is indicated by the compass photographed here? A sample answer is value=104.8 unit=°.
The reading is value=160 unit=°
